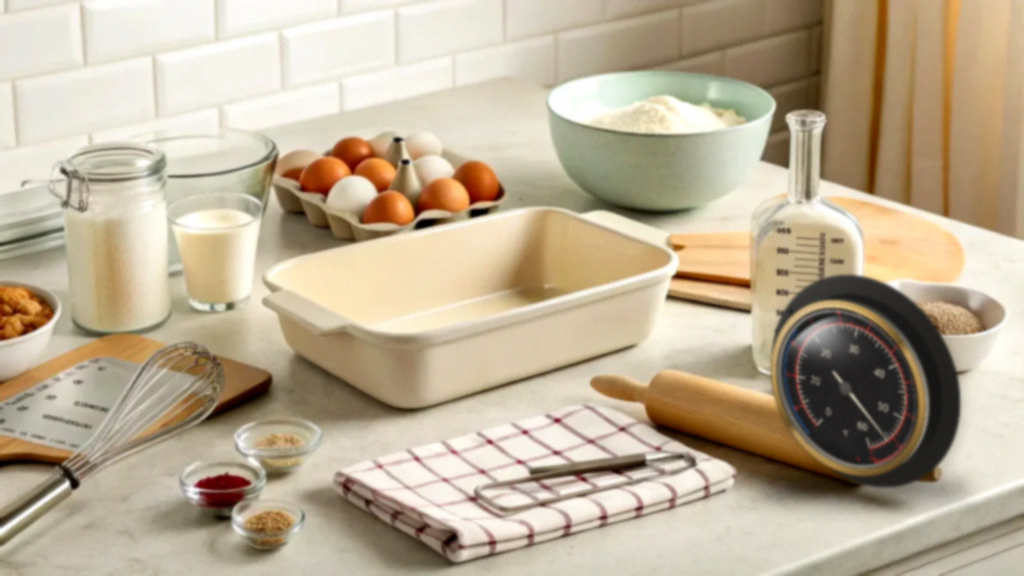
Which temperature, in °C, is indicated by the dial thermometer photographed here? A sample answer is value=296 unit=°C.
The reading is value=55 unit=°C
